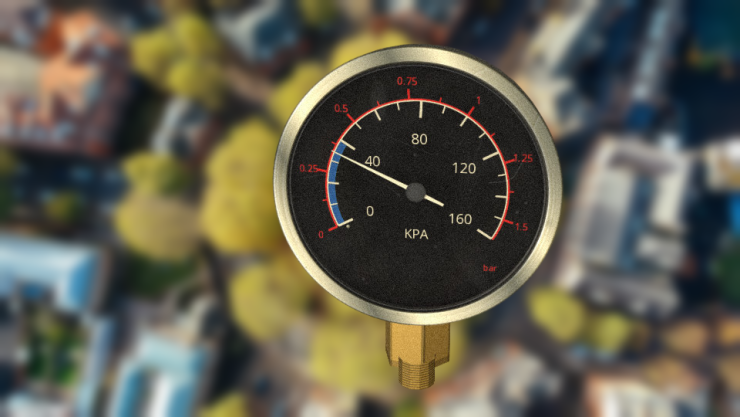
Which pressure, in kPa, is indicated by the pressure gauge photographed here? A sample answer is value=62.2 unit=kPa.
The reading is value=35 unit=kPa
